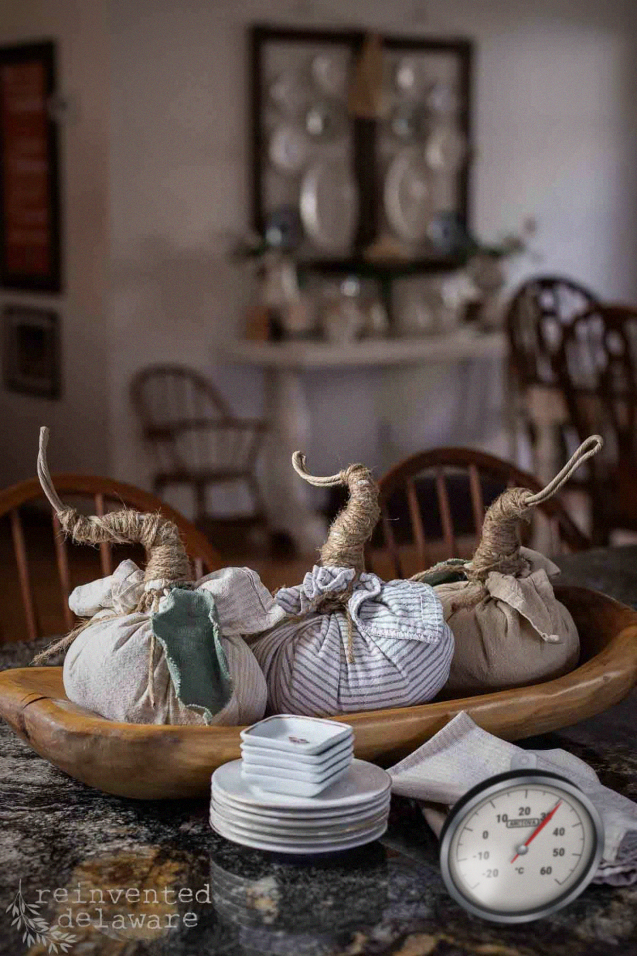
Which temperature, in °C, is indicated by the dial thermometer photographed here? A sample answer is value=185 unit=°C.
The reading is value=30 unit=°C
